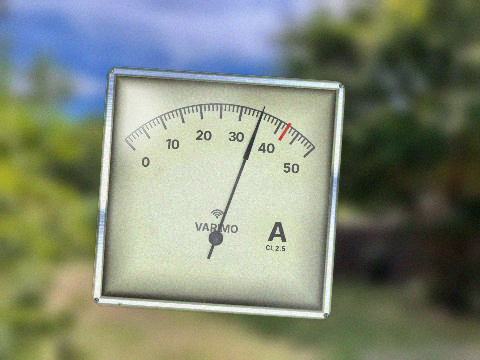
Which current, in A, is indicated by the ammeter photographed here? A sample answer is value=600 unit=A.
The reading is value=35 unit=A
